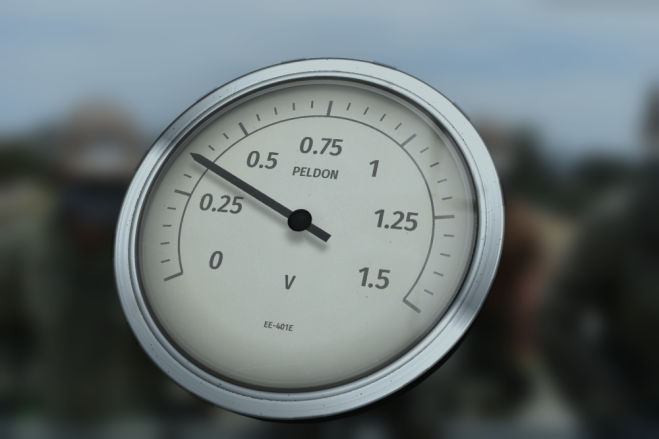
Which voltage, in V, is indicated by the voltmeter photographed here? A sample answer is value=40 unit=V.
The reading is value=0.35 unit=V
